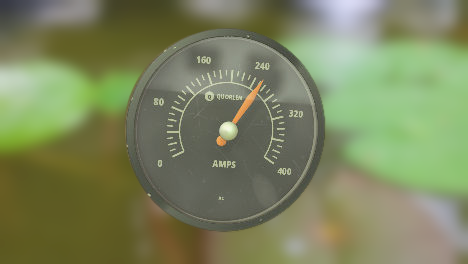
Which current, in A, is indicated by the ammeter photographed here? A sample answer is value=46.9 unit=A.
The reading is value=250 unit=A
